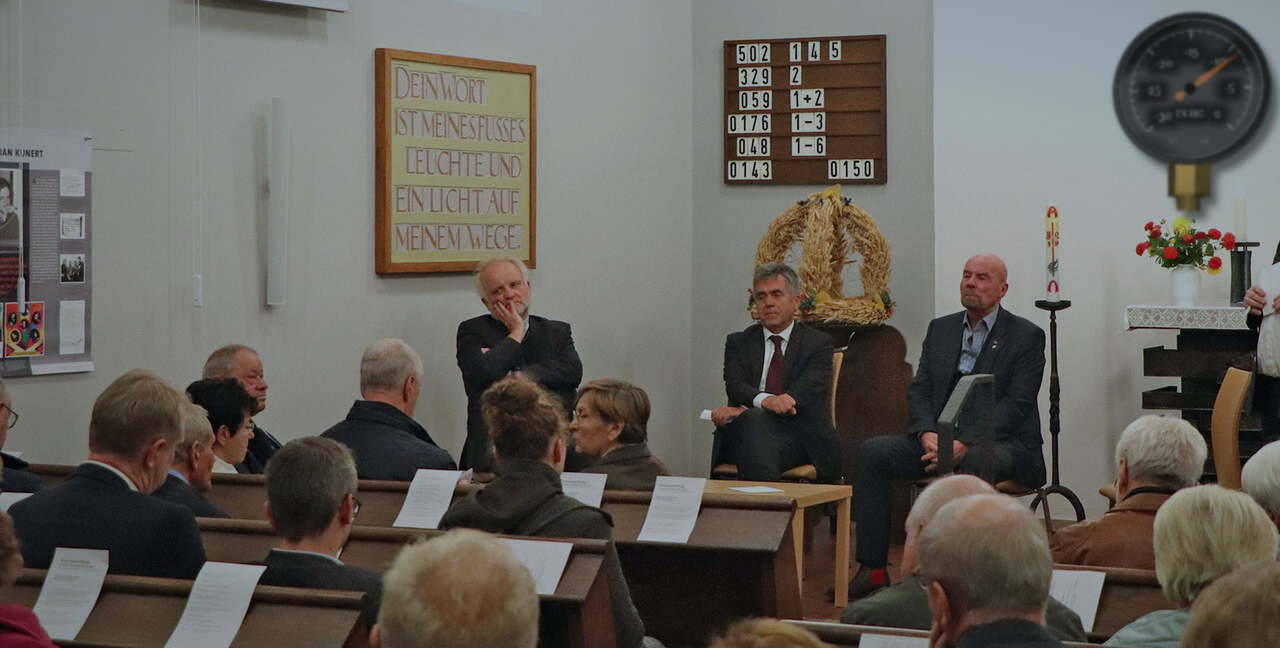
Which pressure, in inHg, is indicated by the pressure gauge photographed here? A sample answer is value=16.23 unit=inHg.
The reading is value=-9 unit=inHg
